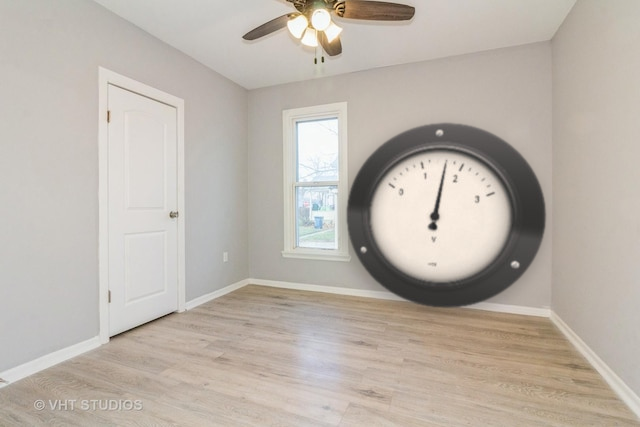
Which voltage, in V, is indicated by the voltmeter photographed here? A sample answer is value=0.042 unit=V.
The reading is value=1.6 unit=V
